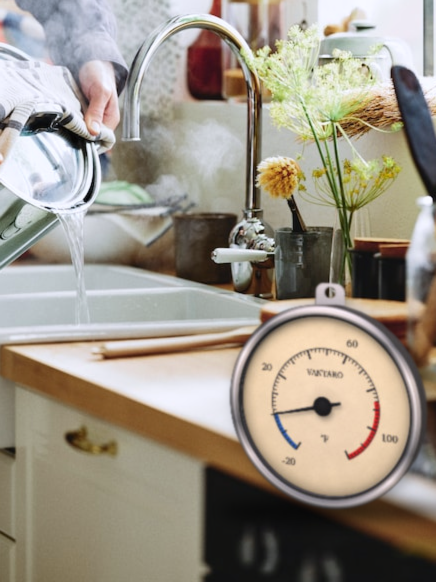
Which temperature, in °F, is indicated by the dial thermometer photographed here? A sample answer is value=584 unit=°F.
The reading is value=0 unit=°F
